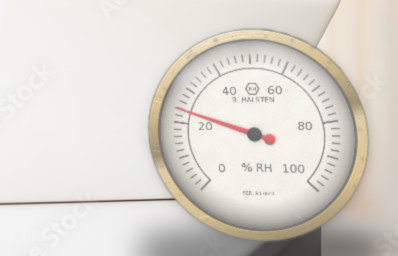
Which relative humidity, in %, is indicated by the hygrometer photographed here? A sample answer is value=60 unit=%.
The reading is value=24 unit=%
